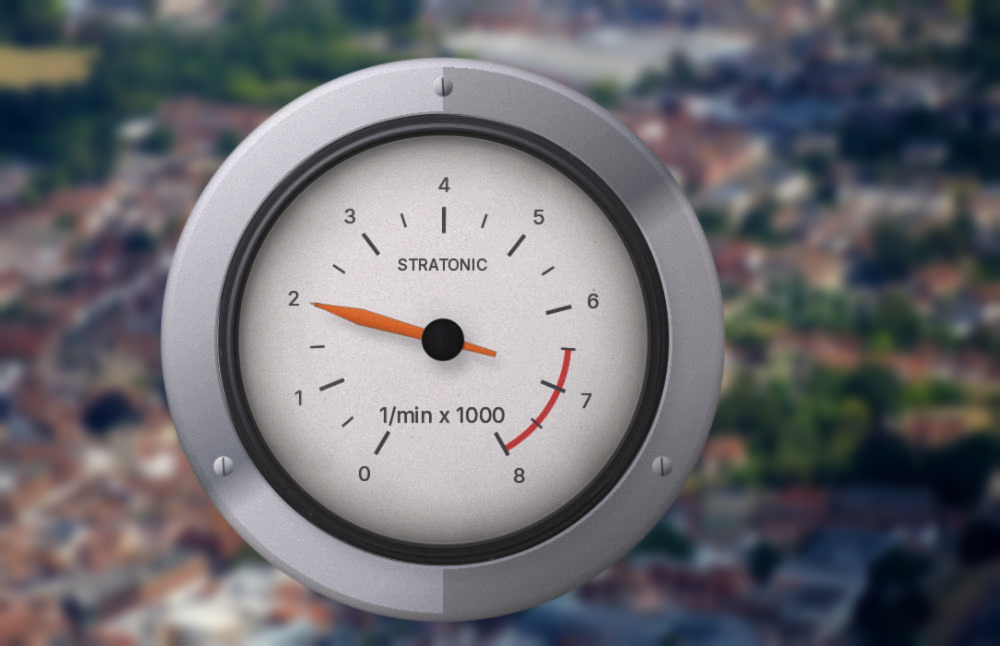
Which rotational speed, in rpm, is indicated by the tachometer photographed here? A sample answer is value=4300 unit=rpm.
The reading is value=2000 unit=rpm
